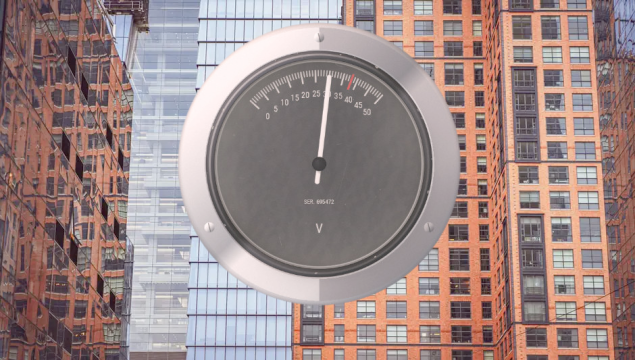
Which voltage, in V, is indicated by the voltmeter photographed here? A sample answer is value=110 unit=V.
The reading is value=30 unit=V
